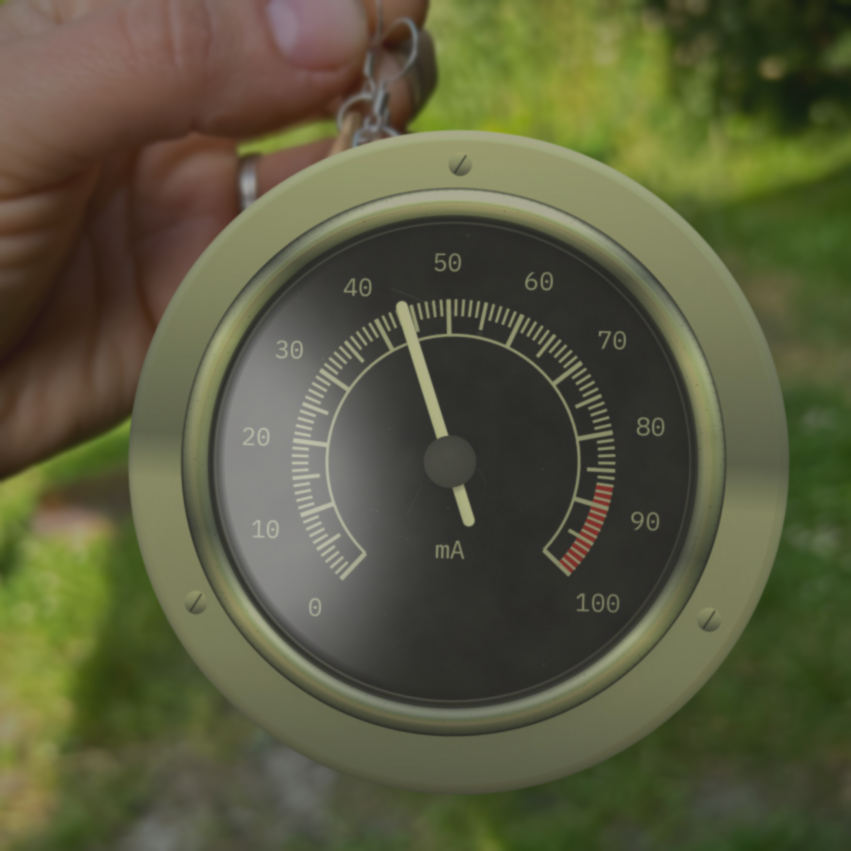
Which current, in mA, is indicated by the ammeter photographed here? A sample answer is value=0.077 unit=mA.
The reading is value=44 unit=mA
